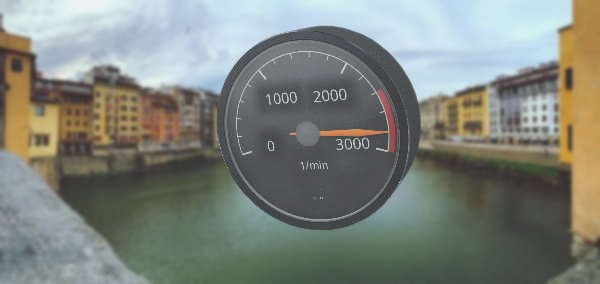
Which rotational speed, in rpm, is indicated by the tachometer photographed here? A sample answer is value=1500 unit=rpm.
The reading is value=2800 unit=rpm
